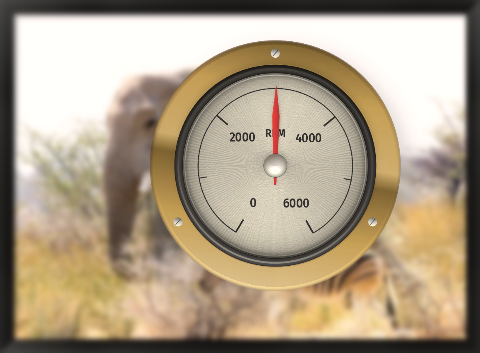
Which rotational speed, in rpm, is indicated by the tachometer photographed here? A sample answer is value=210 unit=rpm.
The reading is value=3000 unit=rpm
